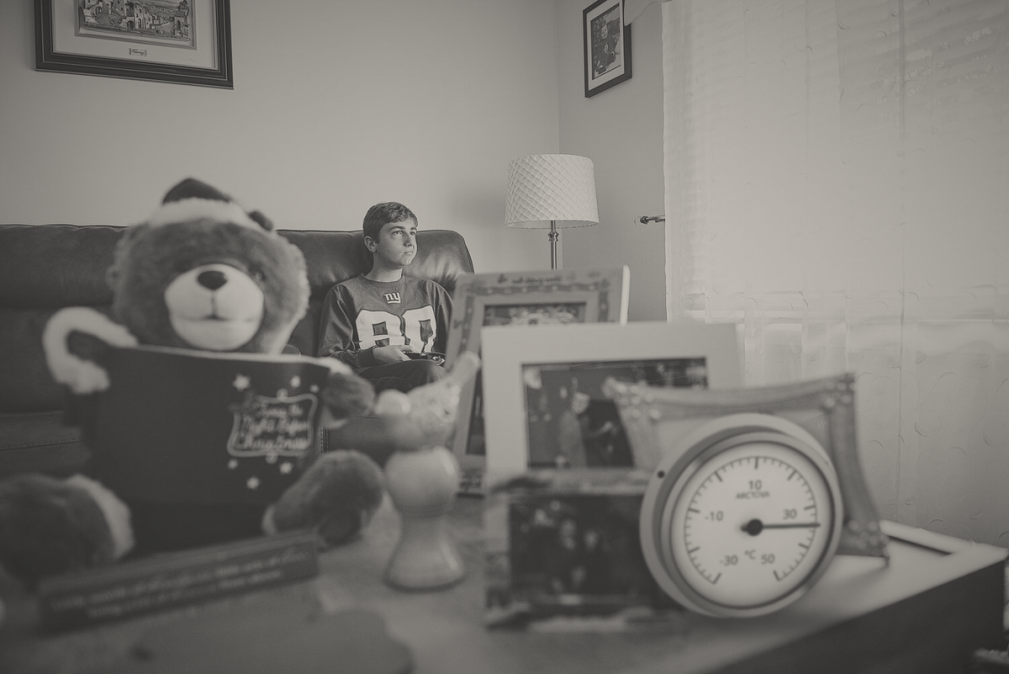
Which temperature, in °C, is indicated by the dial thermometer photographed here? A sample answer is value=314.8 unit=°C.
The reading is value=34 unit=°C
